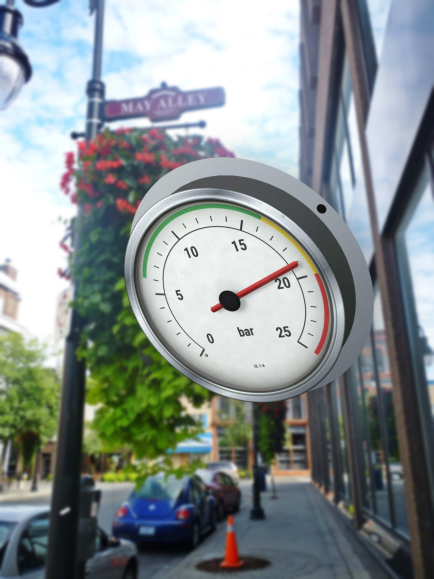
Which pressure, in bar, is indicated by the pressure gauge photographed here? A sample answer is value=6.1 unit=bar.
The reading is value=19 unit=bar
